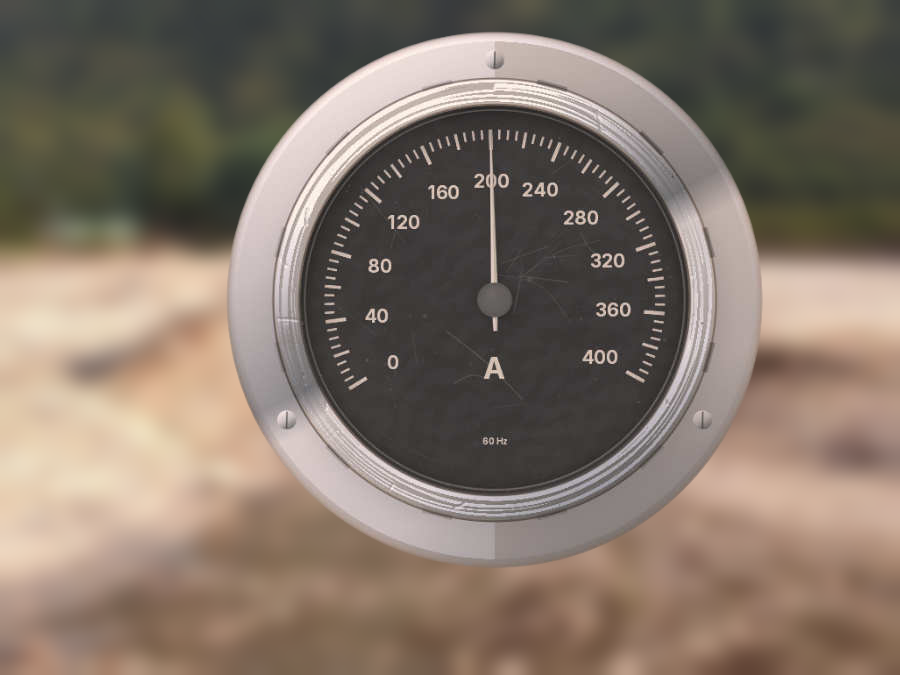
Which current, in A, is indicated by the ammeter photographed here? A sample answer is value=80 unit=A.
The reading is value=200 unit=A
